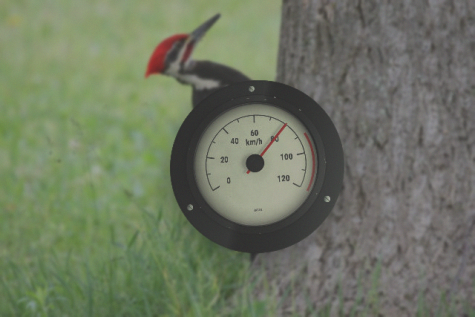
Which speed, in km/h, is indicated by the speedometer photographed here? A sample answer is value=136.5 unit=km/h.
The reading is value=80 unit=km/h
